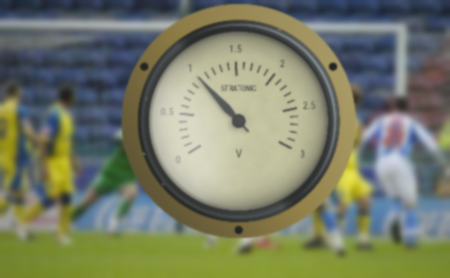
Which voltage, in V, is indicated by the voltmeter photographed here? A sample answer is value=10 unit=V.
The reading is value=1 unit=V
